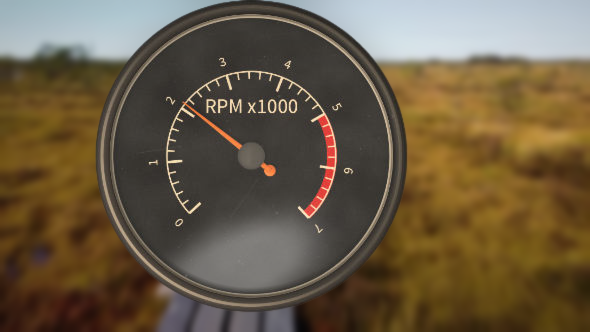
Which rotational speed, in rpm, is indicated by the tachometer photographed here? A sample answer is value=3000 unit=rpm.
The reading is value=2100 unit=rpm
